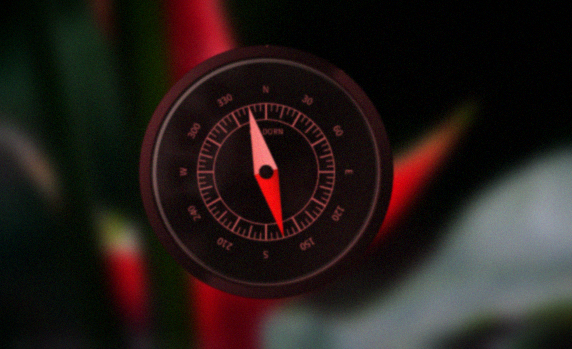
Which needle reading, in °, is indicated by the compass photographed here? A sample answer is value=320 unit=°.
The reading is value=165 unit=°
